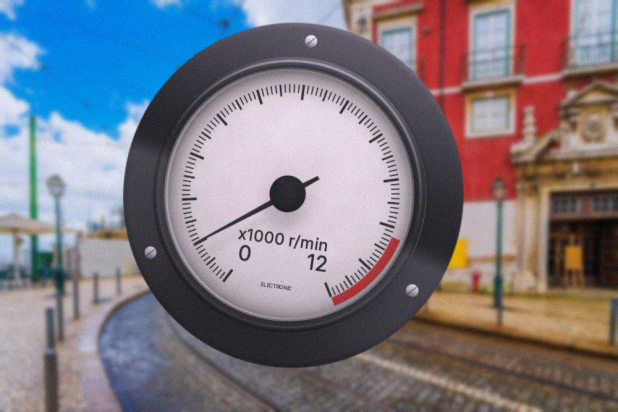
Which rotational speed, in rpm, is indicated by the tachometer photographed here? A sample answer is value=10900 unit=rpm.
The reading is value=1000 unit=rpm
